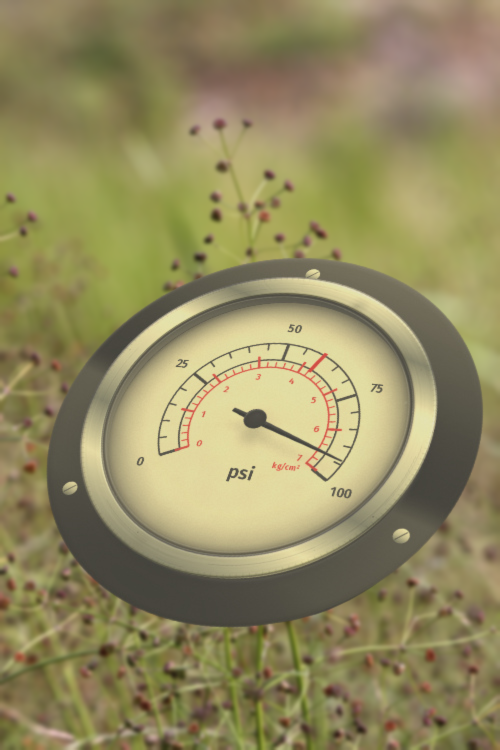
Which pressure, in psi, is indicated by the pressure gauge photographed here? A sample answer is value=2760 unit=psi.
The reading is value=95 unit=psi
